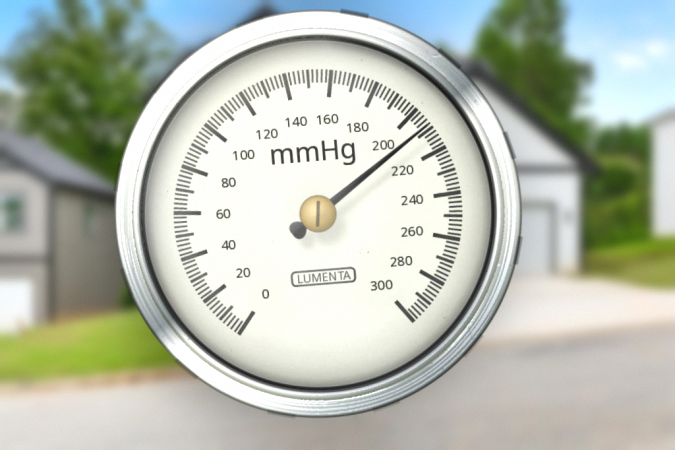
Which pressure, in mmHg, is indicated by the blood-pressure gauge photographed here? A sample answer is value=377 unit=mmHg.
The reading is value=208 unit=mmHg
